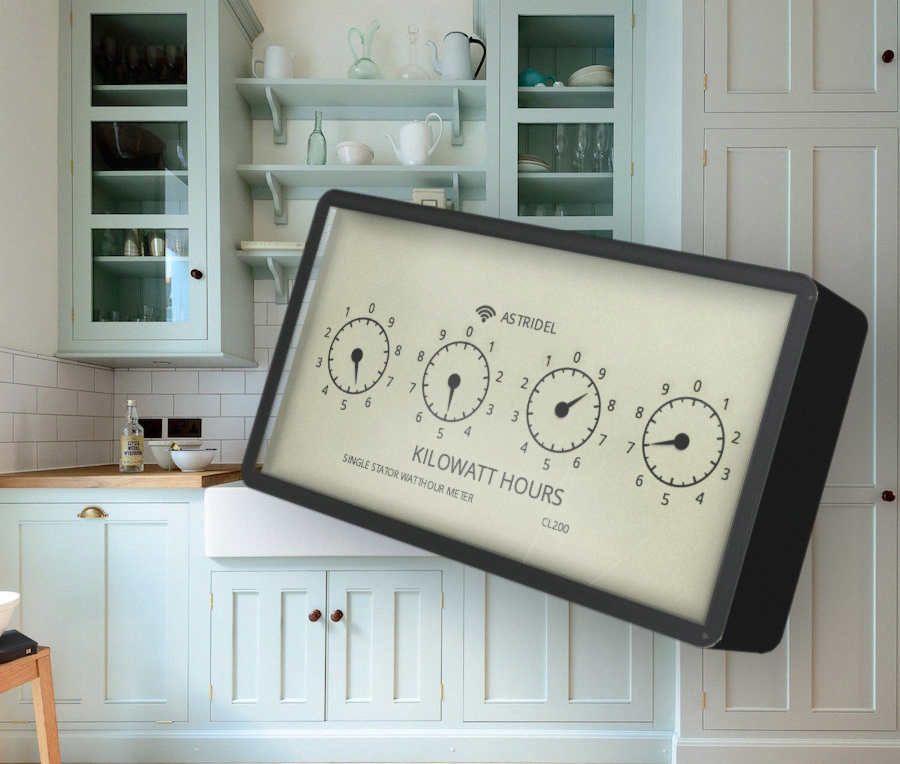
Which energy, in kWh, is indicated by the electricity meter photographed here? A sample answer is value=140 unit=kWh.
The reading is value=5487 unit=kWh
